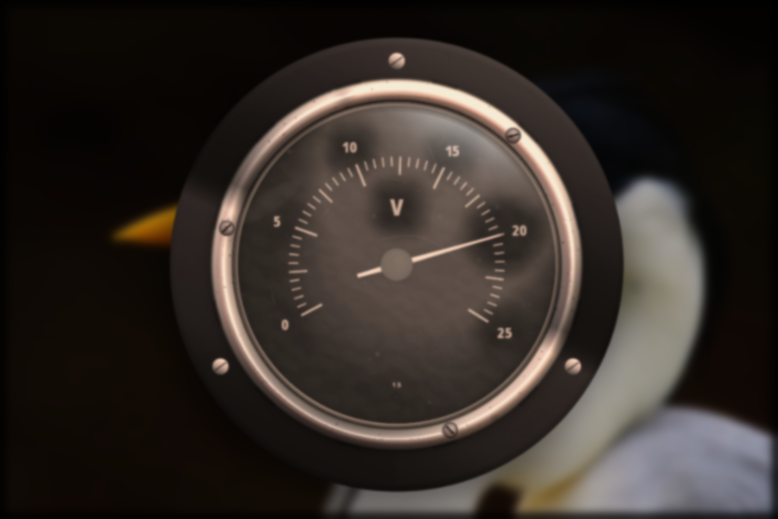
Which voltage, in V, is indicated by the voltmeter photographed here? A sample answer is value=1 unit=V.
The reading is value=20 unit=V
